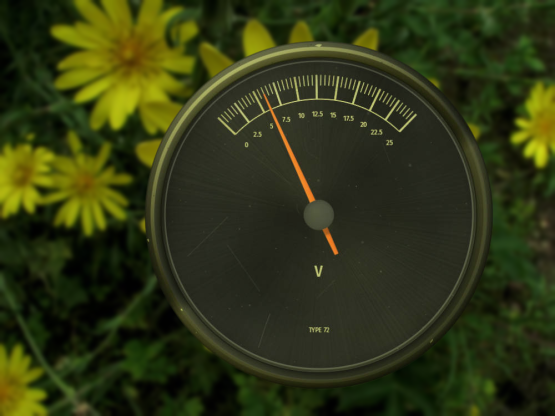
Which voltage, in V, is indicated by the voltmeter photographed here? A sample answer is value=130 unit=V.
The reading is value=6 unit=V
